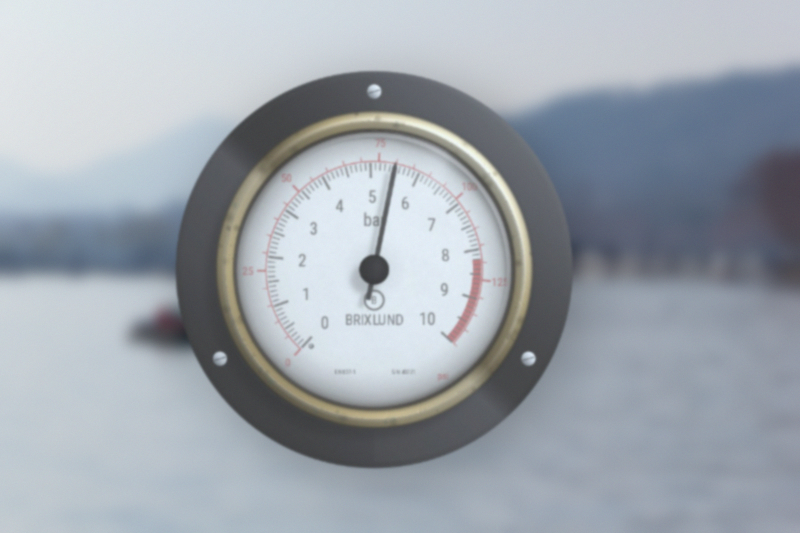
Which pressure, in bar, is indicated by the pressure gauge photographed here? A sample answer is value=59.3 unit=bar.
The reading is value=5.5 unit=bar
